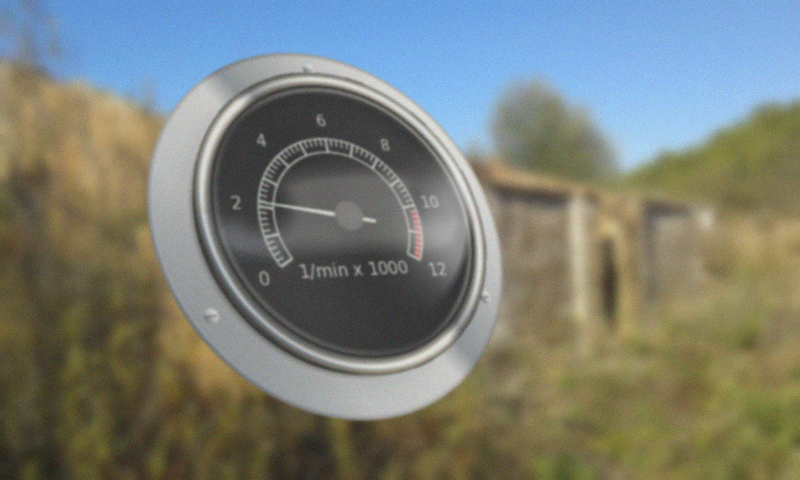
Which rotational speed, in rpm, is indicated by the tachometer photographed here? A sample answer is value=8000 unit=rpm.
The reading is value=2000 unit=rpm
